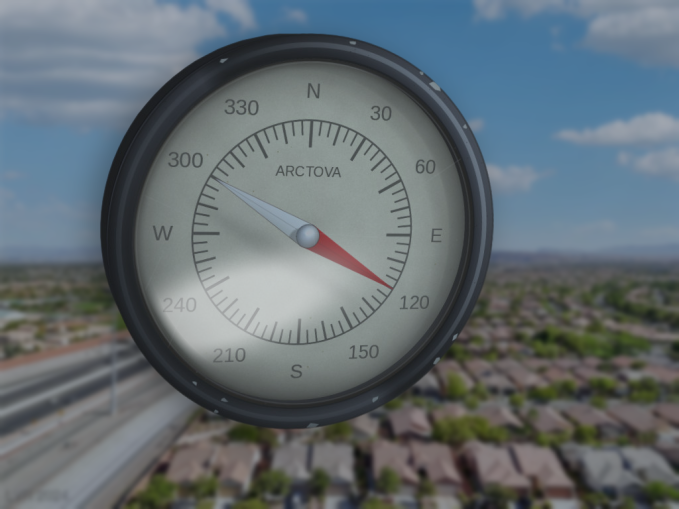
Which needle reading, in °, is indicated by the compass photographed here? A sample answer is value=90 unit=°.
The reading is value=120 unit=°
